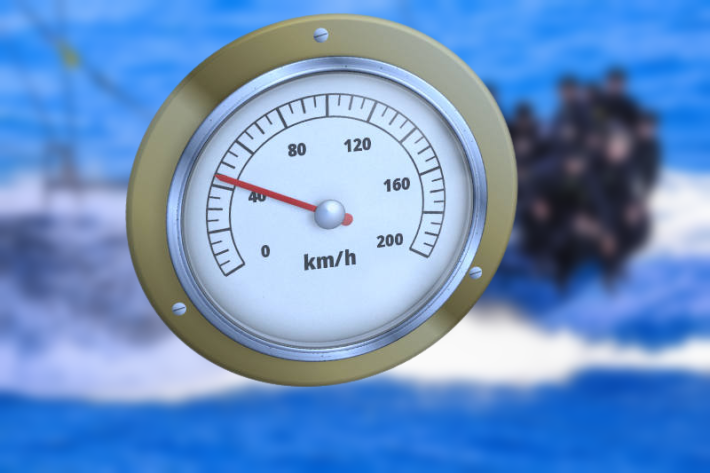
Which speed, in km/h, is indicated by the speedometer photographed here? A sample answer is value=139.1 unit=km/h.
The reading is value=45 unit=km/h
